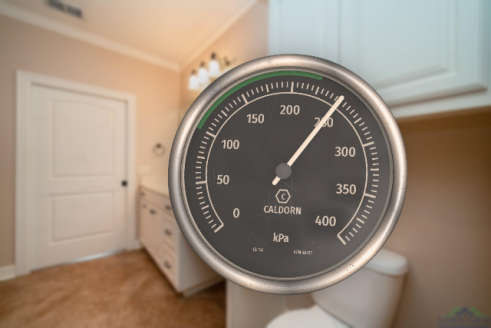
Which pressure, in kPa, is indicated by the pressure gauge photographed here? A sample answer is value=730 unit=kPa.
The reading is value=250 unit=kPa
